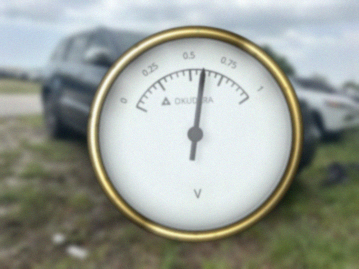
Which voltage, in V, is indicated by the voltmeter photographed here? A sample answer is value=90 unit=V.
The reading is value=0.6 unit=V
